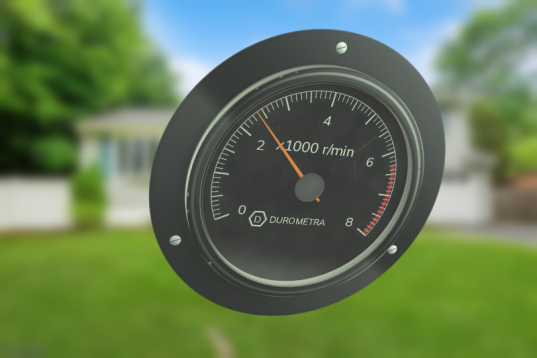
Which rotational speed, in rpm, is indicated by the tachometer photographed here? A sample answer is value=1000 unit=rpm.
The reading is value=2400 unit=rpm
